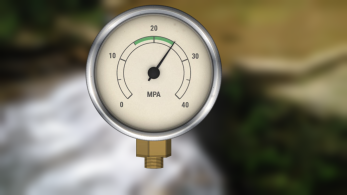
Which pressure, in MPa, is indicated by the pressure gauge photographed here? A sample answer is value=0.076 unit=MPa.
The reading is value=25 unit=MPa
